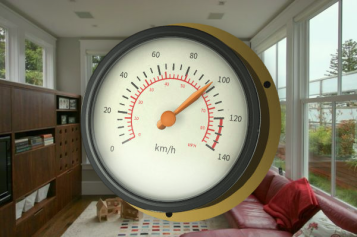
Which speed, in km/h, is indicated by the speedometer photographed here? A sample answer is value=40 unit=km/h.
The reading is value=97.5 unit=km/h
